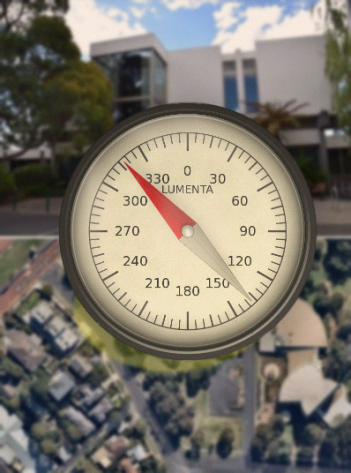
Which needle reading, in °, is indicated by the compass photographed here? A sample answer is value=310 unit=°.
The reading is value=317.5 unit=°
